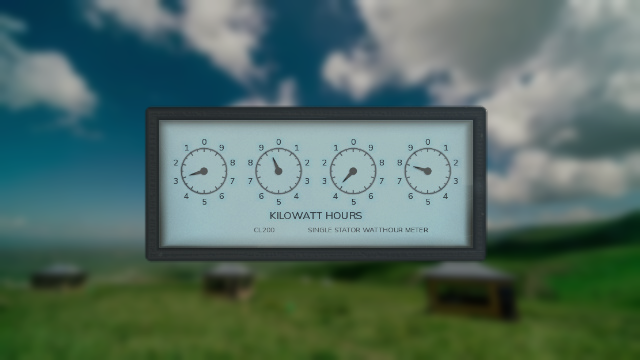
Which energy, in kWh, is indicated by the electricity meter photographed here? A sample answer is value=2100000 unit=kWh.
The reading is value=2938 unit=kWh
